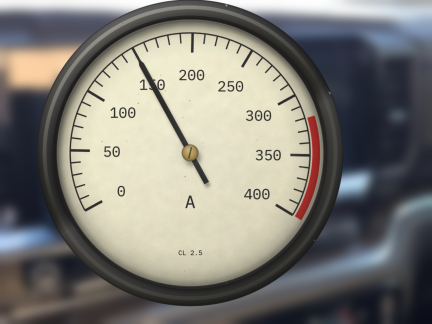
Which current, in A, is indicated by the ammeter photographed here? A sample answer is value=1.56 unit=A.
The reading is value=150 unit=A
